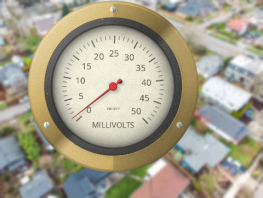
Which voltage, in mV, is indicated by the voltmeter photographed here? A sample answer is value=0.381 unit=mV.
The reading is value=1 unit=mV
